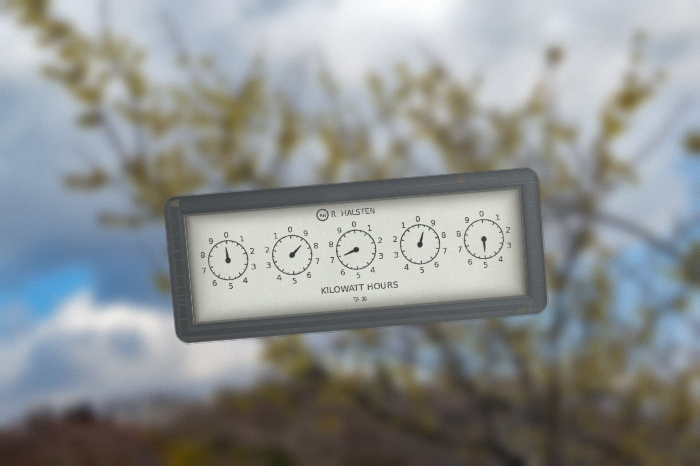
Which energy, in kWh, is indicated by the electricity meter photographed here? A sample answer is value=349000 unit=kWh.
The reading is value=98695 unit=kWh
